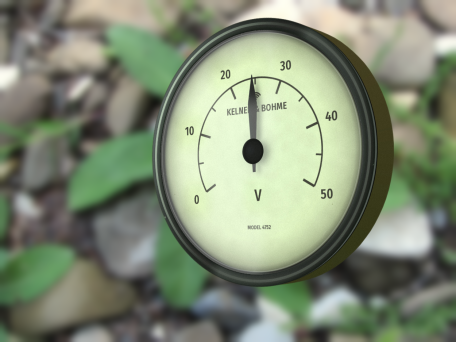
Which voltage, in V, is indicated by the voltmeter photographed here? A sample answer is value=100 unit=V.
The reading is value=25 unit=V
